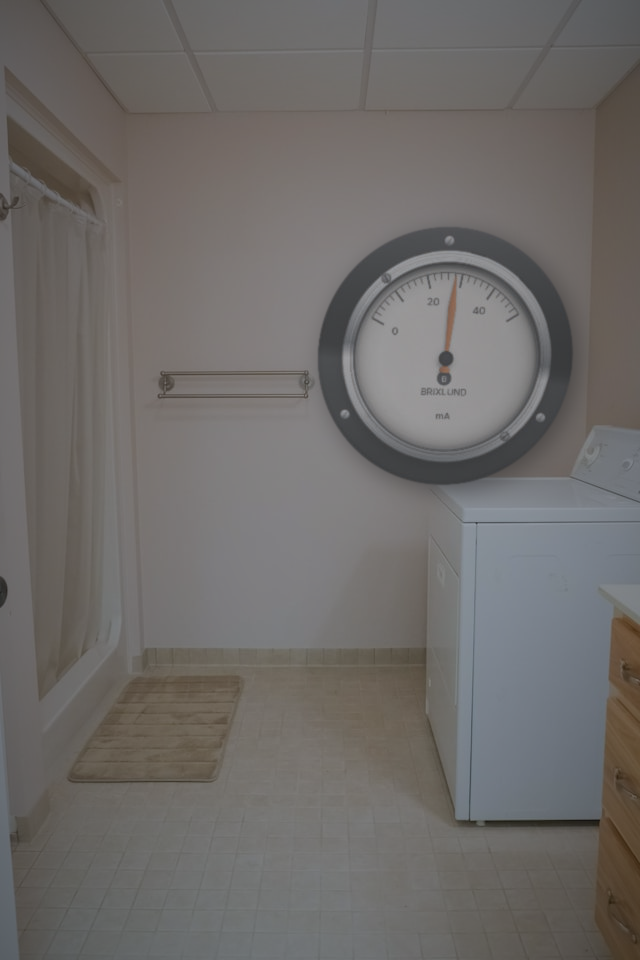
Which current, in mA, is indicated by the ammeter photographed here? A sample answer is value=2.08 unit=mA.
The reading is value=28 unit=mA
